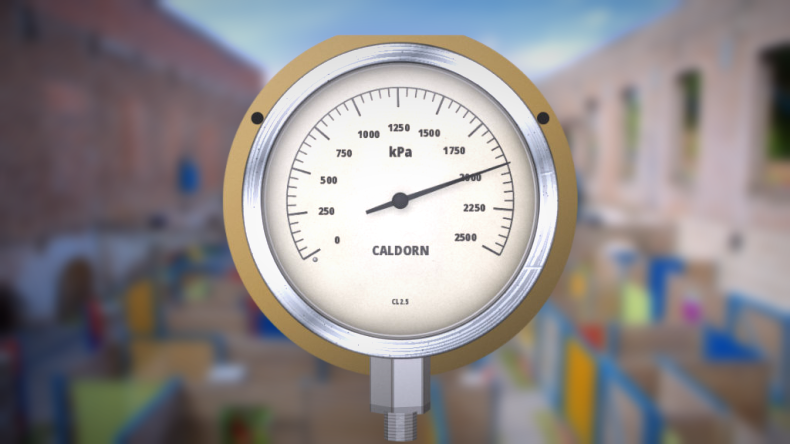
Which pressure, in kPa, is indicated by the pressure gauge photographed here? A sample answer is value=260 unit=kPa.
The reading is value=2000 unit=kPa
